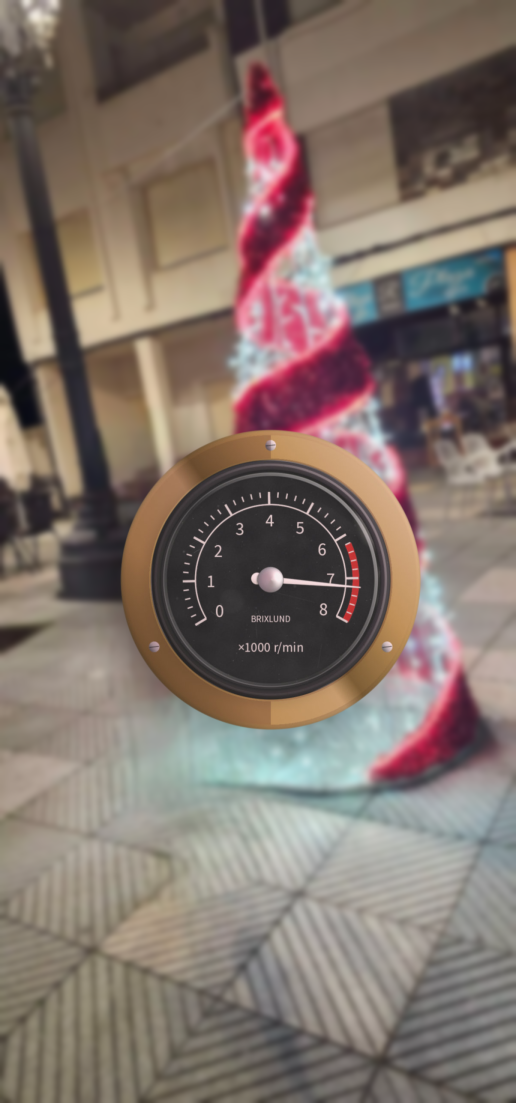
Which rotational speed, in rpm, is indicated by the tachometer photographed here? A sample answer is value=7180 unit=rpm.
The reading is value=7200 unit=rpm
